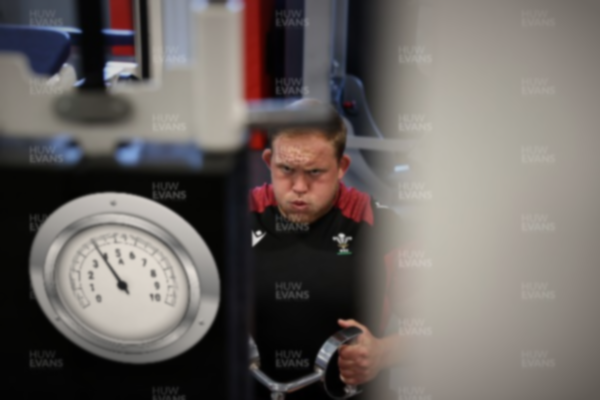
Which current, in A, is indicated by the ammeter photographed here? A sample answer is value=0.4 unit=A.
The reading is value=4 unit=A
